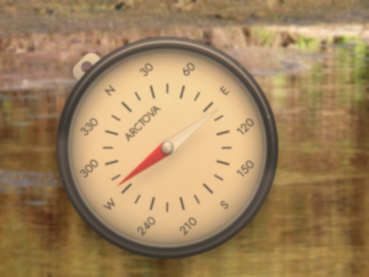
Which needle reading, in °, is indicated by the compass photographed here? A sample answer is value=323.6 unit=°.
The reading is value=277.5 unit=°
